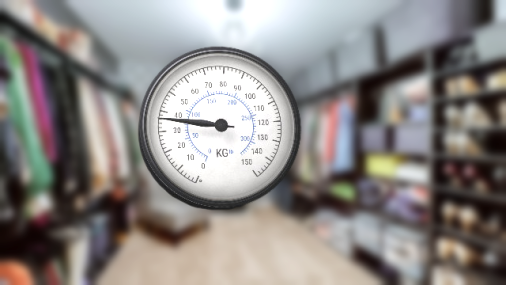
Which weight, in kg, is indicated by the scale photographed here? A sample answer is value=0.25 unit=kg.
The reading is value=36 unit=kg
